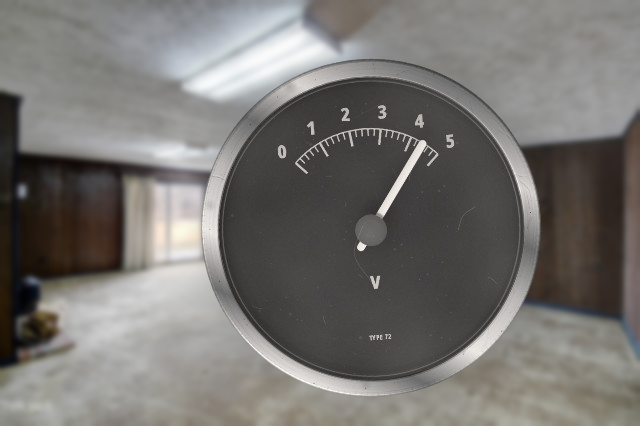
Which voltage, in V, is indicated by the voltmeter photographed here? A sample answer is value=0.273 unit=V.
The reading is value=4.4 unit=V
